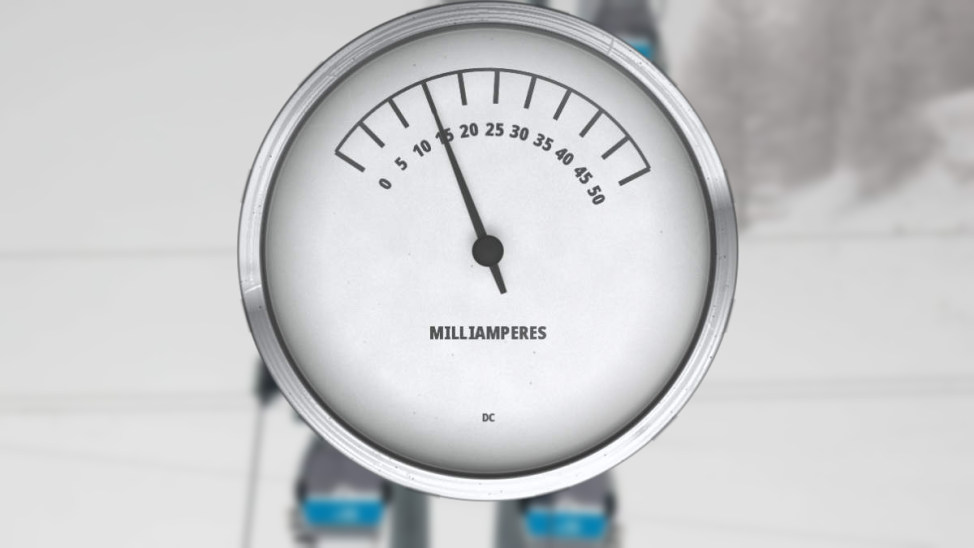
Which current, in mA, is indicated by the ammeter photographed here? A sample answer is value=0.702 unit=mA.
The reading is value=15 unit=mA
